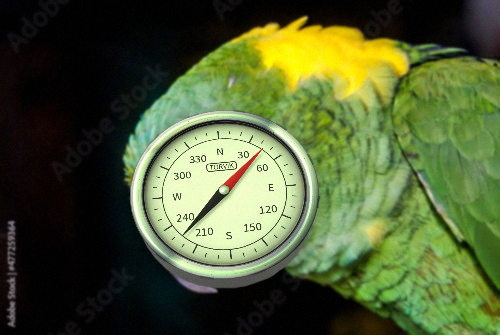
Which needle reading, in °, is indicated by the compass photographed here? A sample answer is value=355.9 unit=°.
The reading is value=45 unit=°
